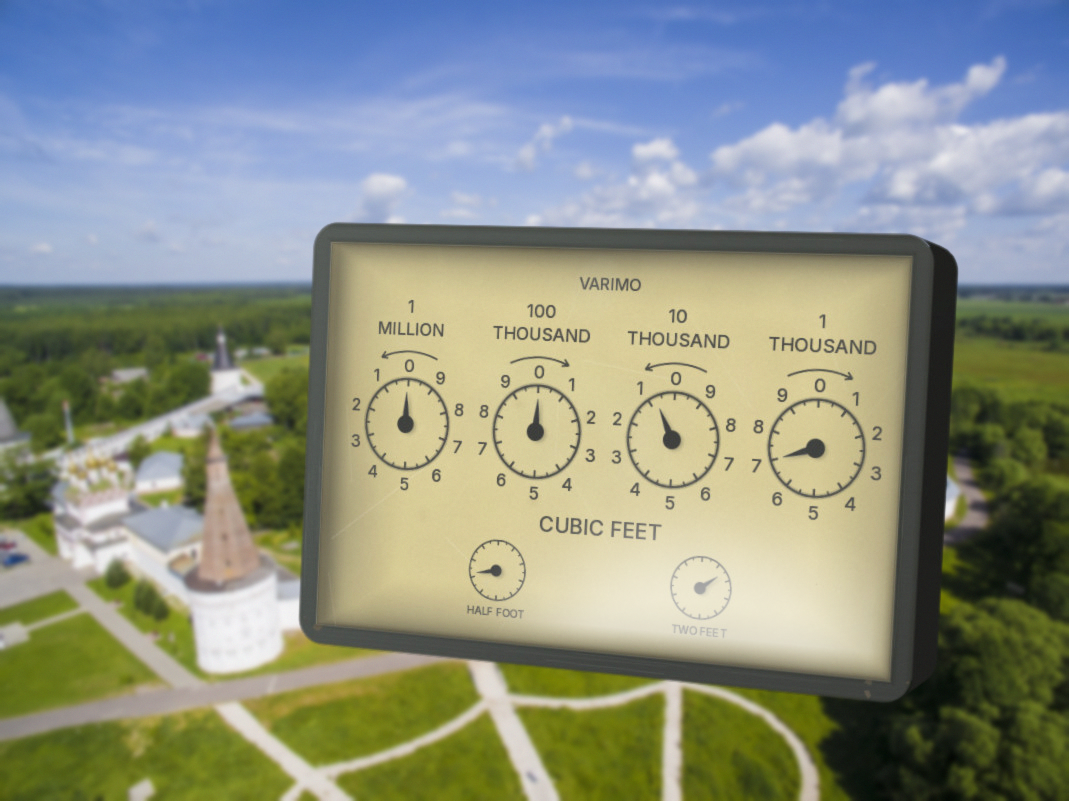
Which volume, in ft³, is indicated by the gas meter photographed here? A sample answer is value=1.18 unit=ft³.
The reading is value=700 unit=ft³
